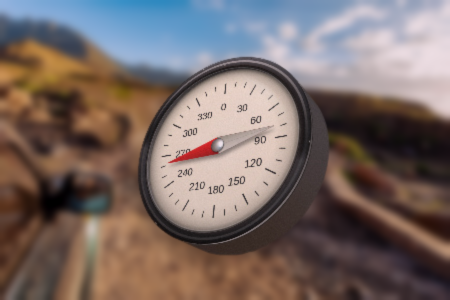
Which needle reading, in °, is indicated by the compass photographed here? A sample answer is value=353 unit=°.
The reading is value=260 unit=°
